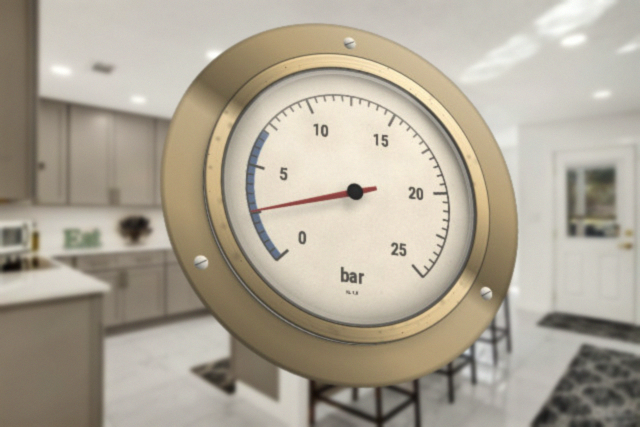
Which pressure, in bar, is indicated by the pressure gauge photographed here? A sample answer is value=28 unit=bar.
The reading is value=2.5 unit=bar
